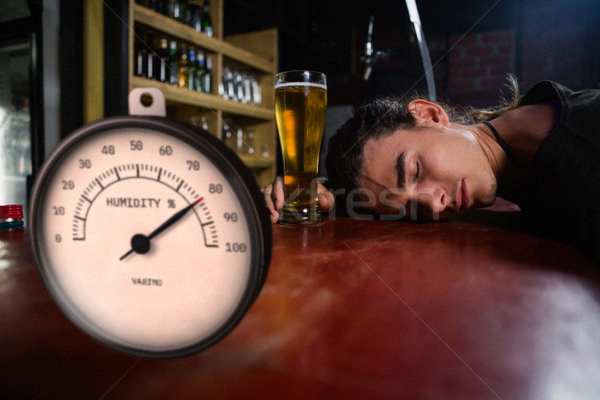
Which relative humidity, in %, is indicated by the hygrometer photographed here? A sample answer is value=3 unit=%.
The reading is value=80 unit=%
